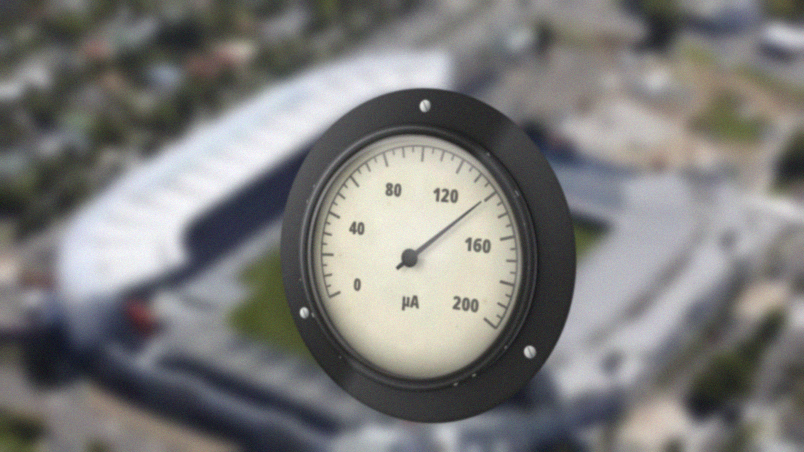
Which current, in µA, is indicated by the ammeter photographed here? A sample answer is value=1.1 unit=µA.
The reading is value=140 unit=µA
